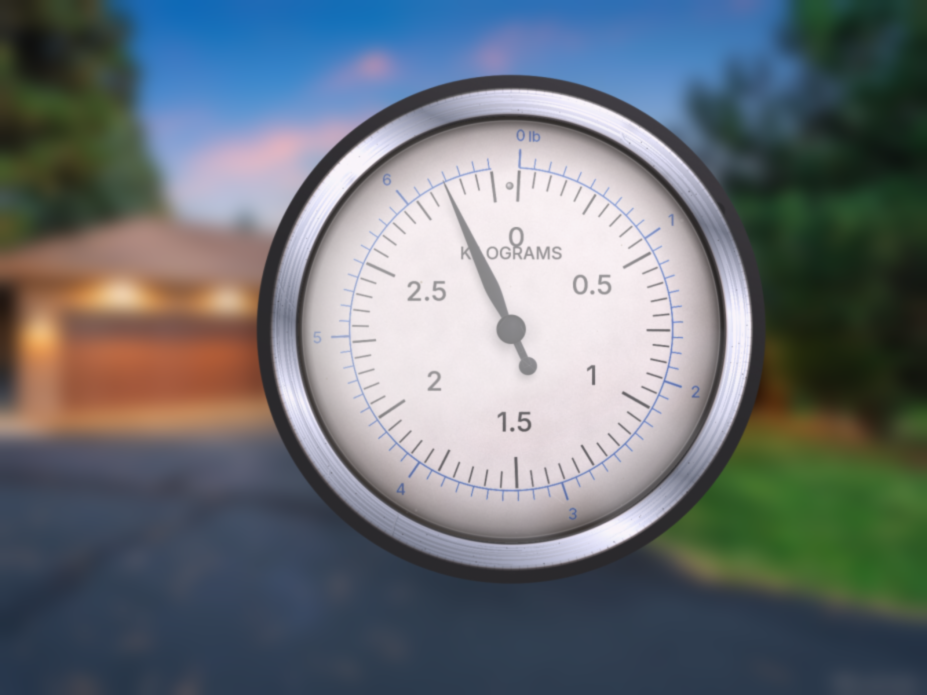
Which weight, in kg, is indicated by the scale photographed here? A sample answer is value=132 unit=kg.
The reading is value=2.85 unit=kg
